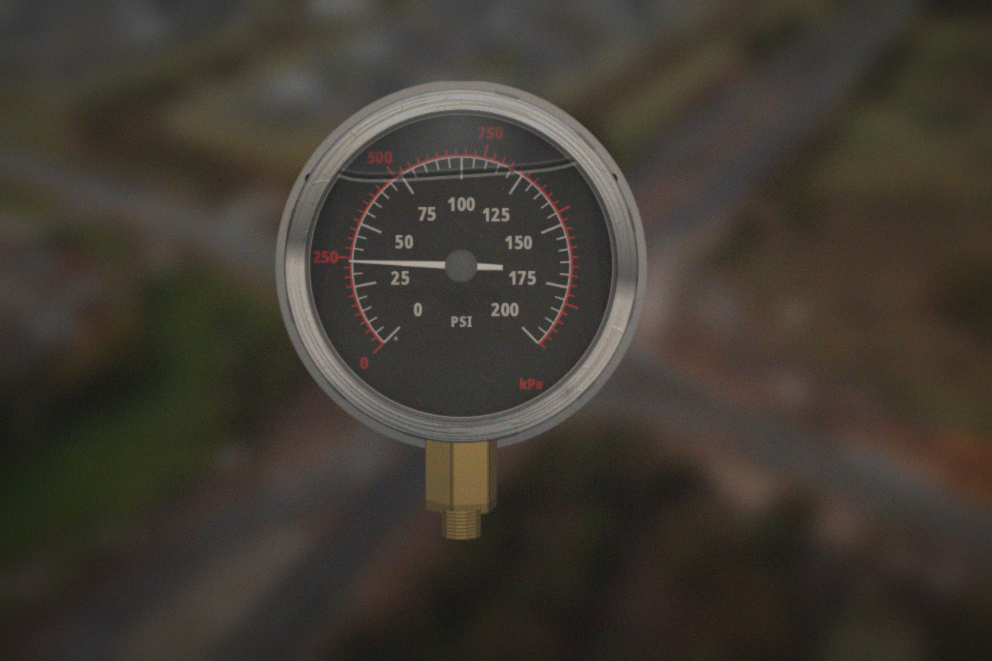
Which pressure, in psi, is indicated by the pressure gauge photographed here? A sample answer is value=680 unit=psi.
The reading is value=35 unit=psi
